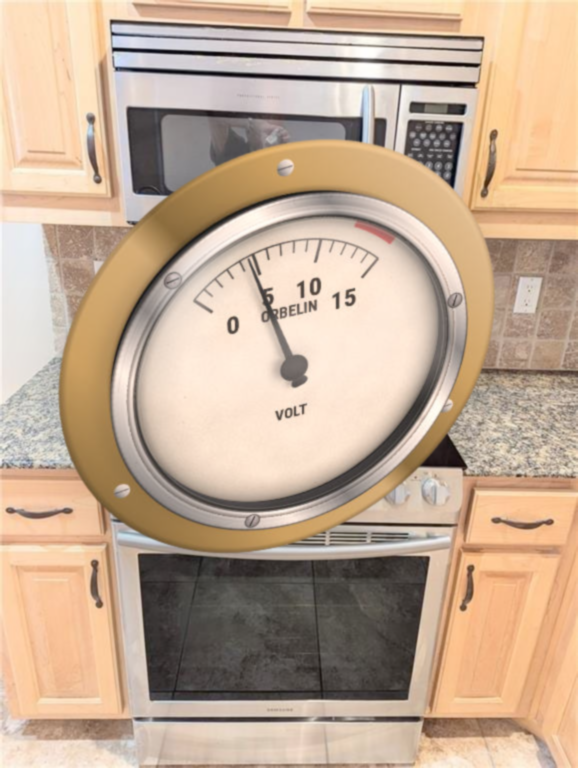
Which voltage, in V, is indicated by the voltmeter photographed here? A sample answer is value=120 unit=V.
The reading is value=4.5 unit=V
